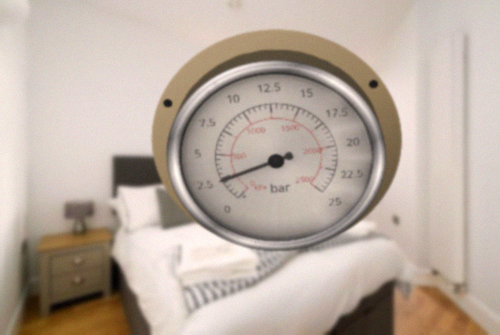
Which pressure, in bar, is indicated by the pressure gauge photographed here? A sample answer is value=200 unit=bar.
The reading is value=2.5 unit=bar
